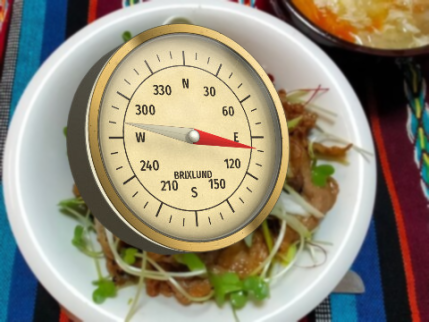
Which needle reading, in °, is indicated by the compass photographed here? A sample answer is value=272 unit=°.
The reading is value=100 unit=°
